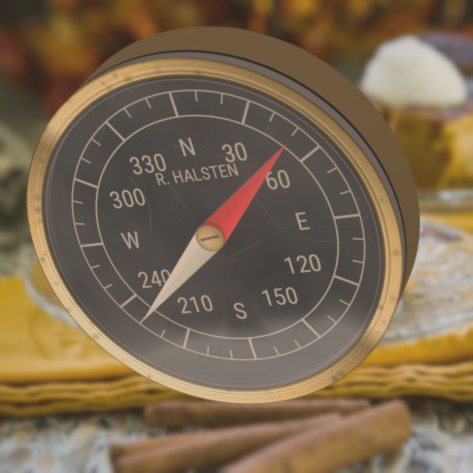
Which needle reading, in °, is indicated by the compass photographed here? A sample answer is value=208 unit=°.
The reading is value=50 unit=°
